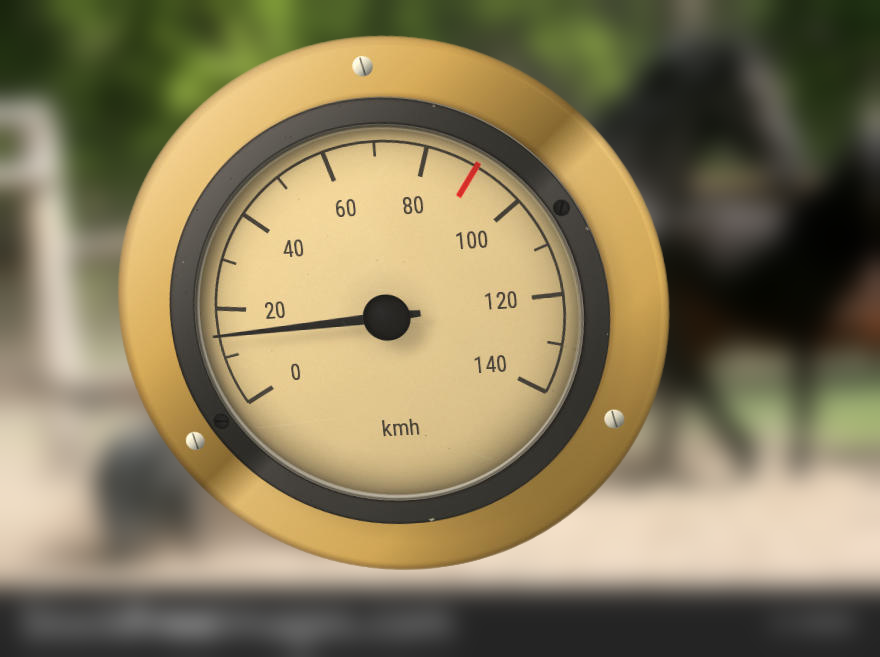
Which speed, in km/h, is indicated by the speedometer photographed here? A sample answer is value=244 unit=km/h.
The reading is value=15 unit=km/h
